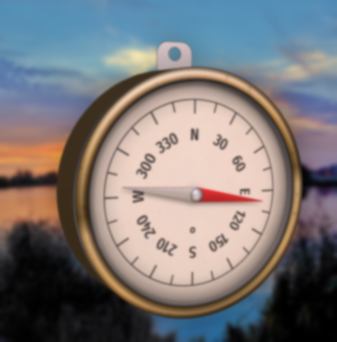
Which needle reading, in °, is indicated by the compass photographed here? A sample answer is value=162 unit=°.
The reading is value=97.5 unit=°
